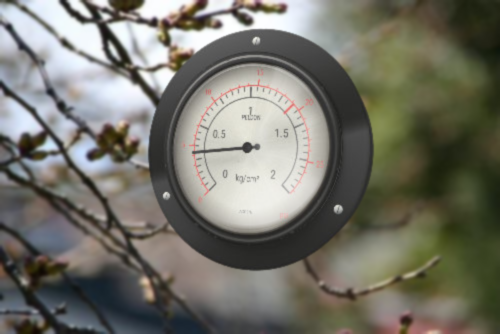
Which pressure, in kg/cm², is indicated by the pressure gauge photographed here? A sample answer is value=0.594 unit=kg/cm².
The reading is value=0.3 unit=kg/cm²
